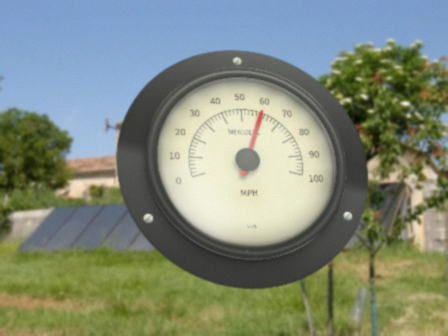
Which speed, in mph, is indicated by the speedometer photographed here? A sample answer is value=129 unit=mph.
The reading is value=60 unit=mph
